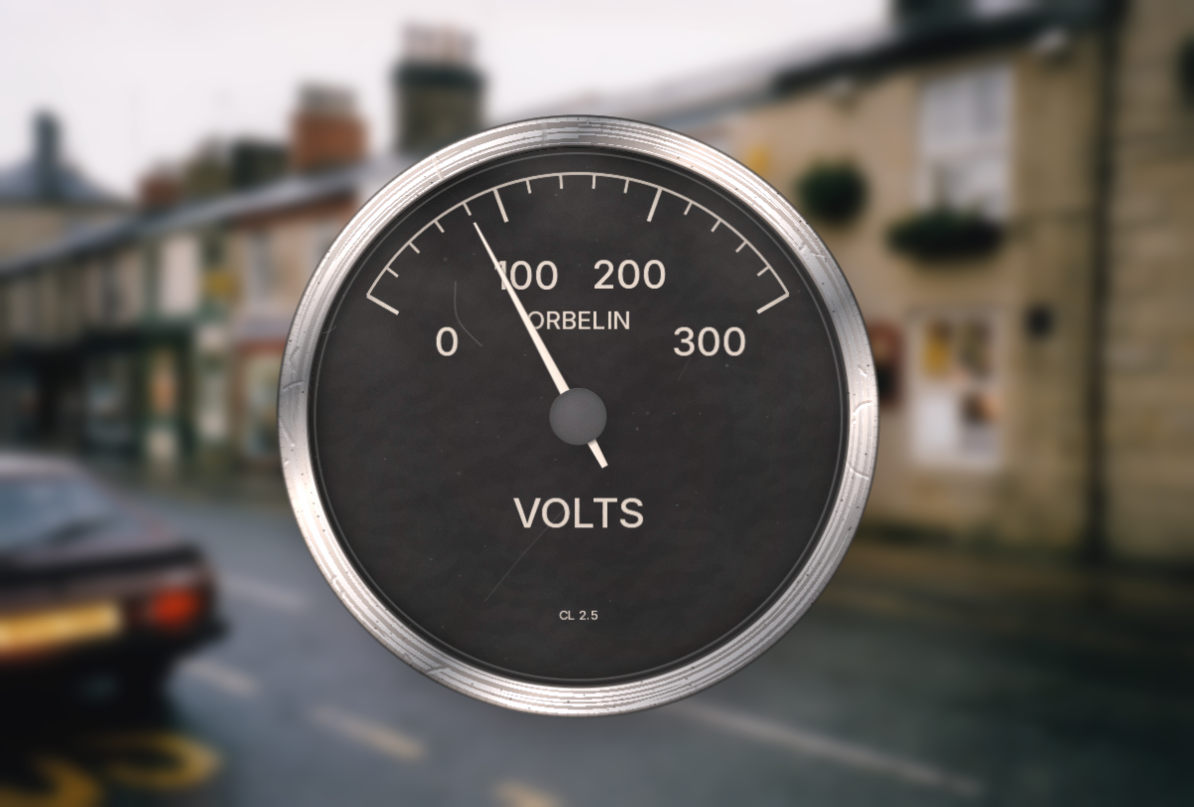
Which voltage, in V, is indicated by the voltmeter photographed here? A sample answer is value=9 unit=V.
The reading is value=80 unit=V
